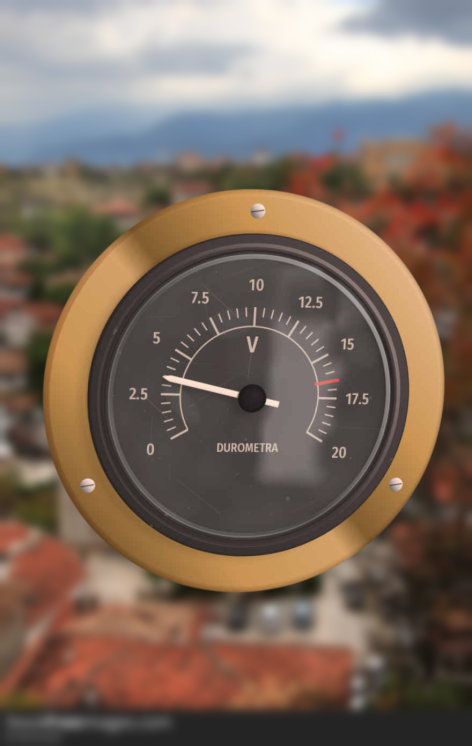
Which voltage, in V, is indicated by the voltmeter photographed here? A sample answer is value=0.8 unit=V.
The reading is value=3.5 unit=V
